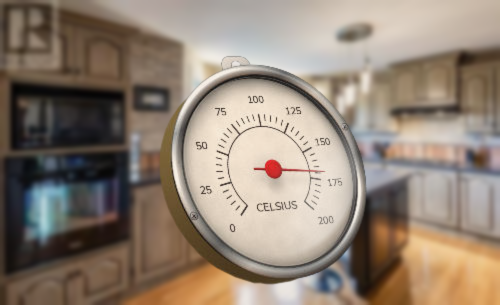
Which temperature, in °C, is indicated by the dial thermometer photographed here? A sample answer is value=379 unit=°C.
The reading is value=170 unit=°C
